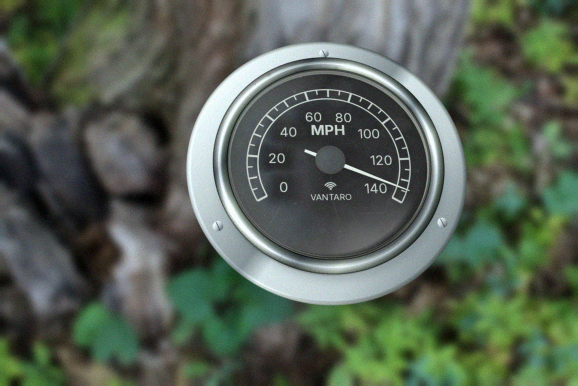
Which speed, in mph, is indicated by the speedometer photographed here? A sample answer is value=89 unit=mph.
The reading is value=135 unit=mph
